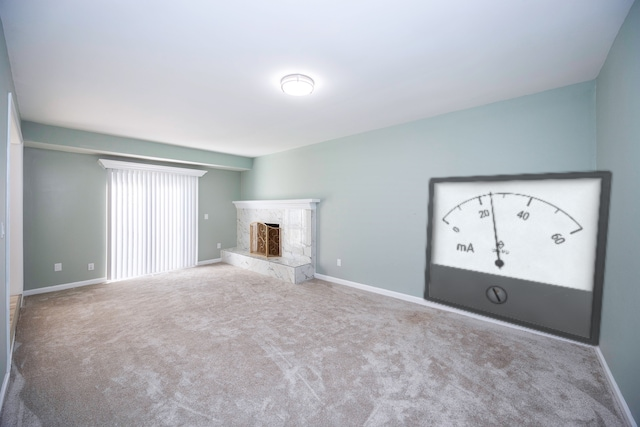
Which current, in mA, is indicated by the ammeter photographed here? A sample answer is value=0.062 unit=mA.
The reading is value=25 unit=mA
